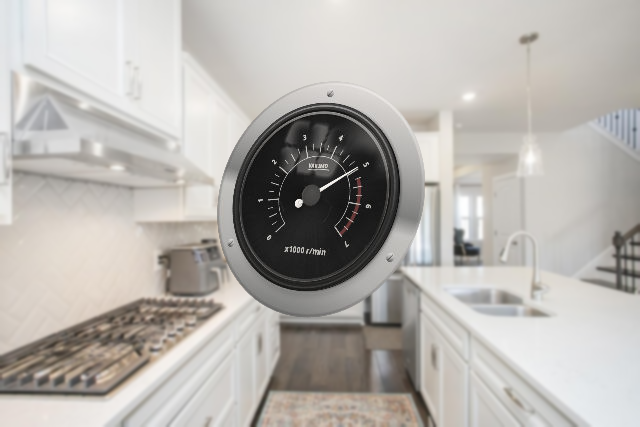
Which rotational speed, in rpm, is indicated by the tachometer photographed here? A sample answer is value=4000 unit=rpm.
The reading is value=5000 unit=rpm
